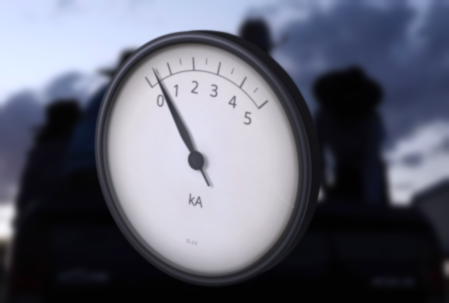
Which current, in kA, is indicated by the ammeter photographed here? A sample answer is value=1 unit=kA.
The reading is value=0.5 unit=kA
